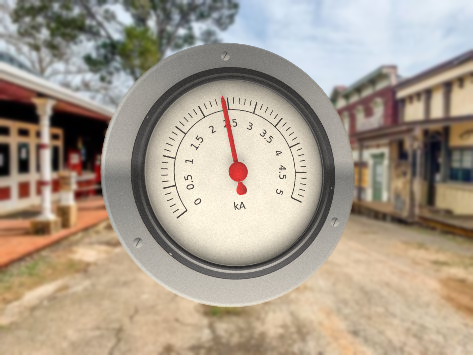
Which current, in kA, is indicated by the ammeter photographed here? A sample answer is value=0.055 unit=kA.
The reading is value=2.4 unit=kA
